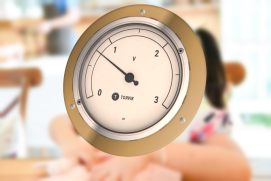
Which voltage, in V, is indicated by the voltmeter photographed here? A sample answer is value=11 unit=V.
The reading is value=0.75 unit=V
